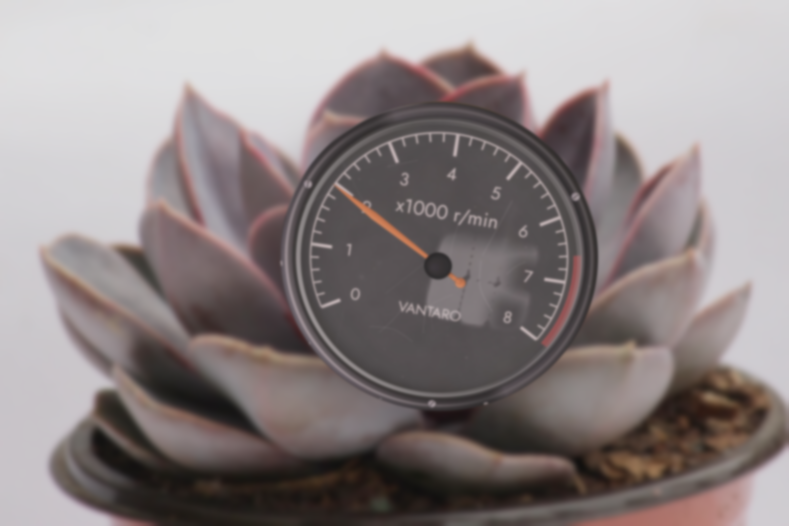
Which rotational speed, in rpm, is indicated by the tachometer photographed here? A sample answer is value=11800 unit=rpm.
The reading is value=2000 unit=rpm
